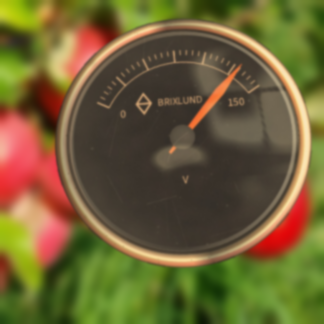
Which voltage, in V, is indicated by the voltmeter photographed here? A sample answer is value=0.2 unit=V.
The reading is value=130 unit=V
